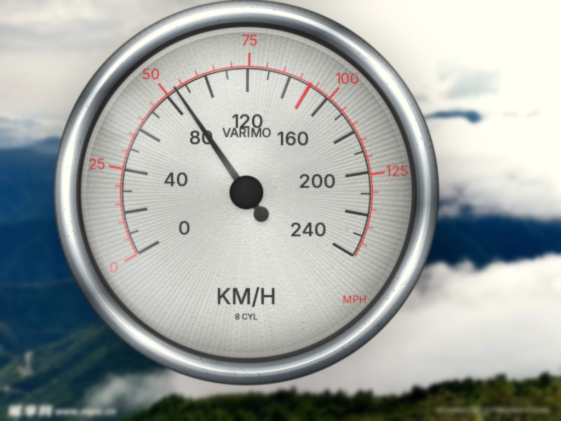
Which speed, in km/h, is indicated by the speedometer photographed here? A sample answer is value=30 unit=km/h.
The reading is value=85 unit=km/h
